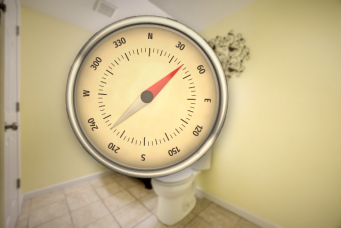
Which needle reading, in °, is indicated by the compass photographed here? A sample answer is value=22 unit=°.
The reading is value=45 unit=°
